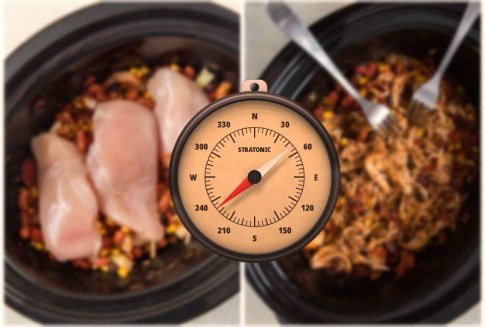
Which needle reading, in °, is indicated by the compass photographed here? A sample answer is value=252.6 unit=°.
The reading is value=230 unit=°
